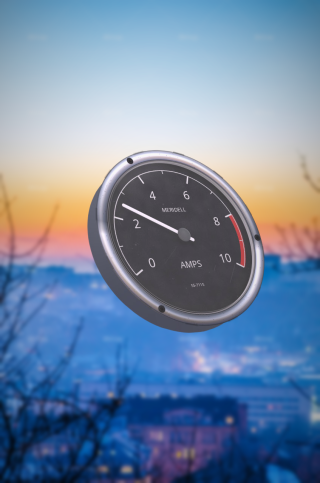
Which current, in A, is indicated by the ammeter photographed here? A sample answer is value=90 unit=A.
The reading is value=2.5 unit=A
